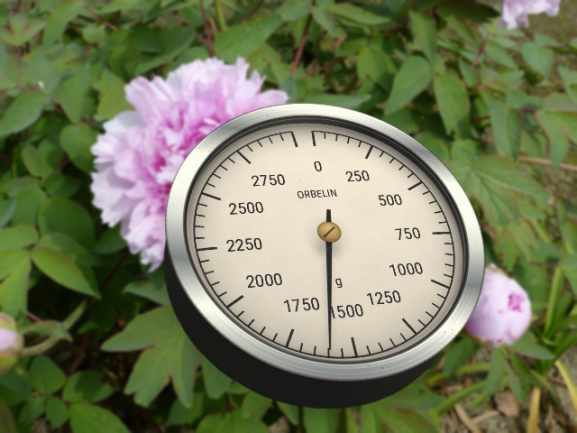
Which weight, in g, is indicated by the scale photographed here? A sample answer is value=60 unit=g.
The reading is value=1600 unit=g
